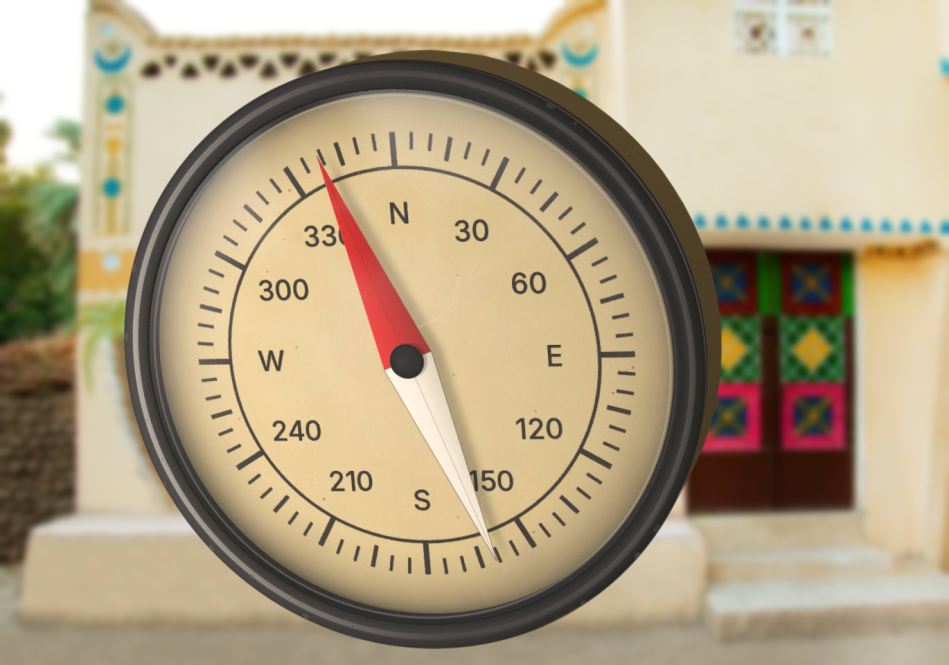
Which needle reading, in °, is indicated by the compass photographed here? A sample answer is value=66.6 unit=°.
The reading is value=340 unit=°
